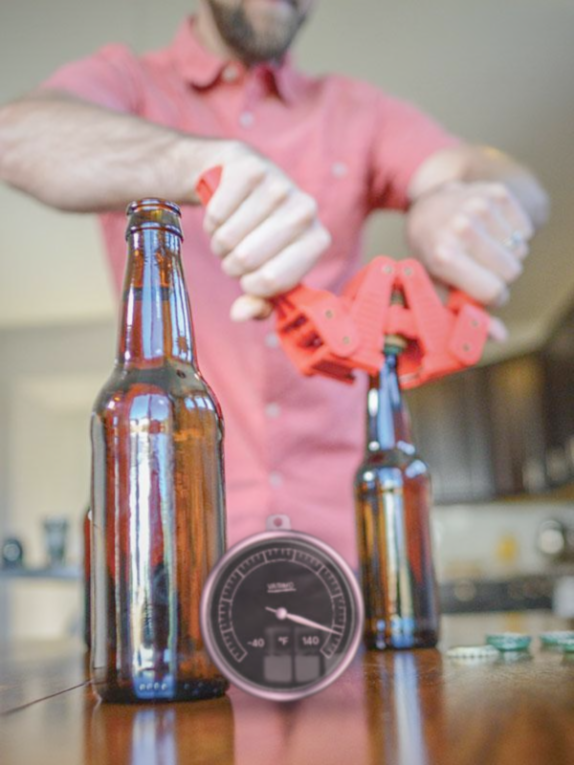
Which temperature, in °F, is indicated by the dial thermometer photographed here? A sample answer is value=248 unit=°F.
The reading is value=124 unit=°F
